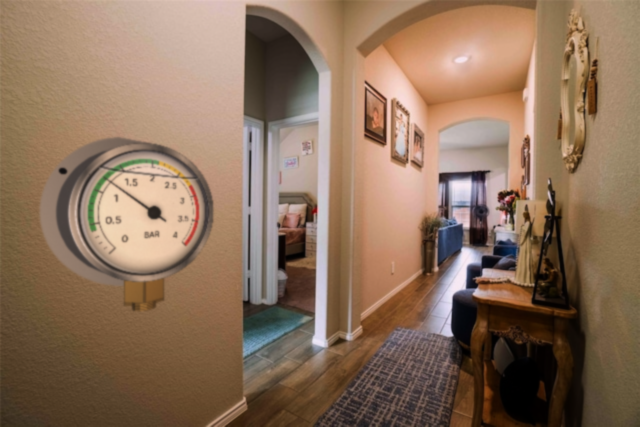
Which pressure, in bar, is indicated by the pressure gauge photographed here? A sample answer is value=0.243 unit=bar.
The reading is value=1.2 unit=bar
